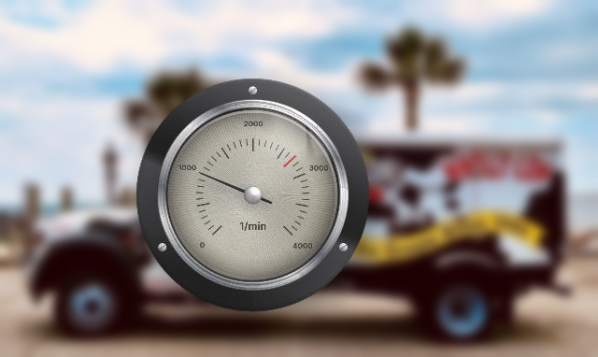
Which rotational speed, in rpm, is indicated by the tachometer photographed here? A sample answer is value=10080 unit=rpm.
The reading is value=1000 unit=rpm
